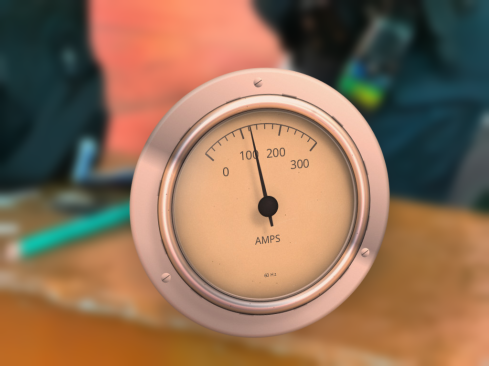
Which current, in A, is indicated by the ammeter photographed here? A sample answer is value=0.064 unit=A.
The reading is value=120 unit=A
